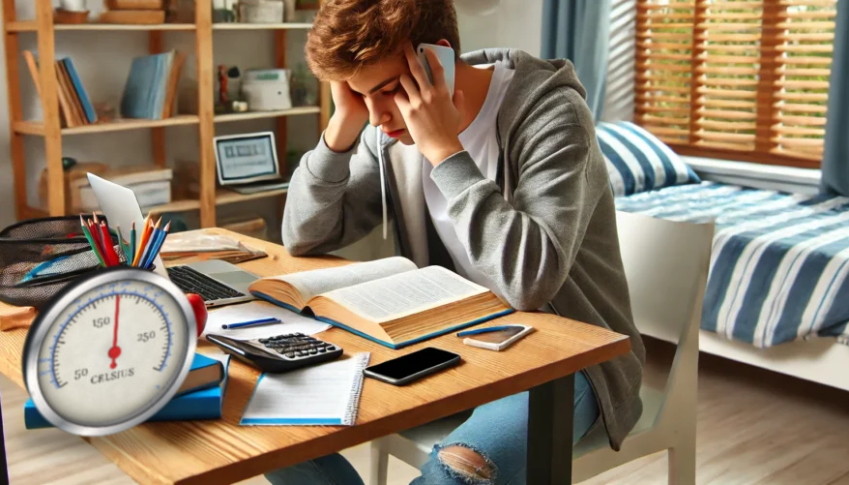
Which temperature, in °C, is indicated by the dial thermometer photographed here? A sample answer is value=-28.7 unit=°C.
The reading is value=175 unit=°C
